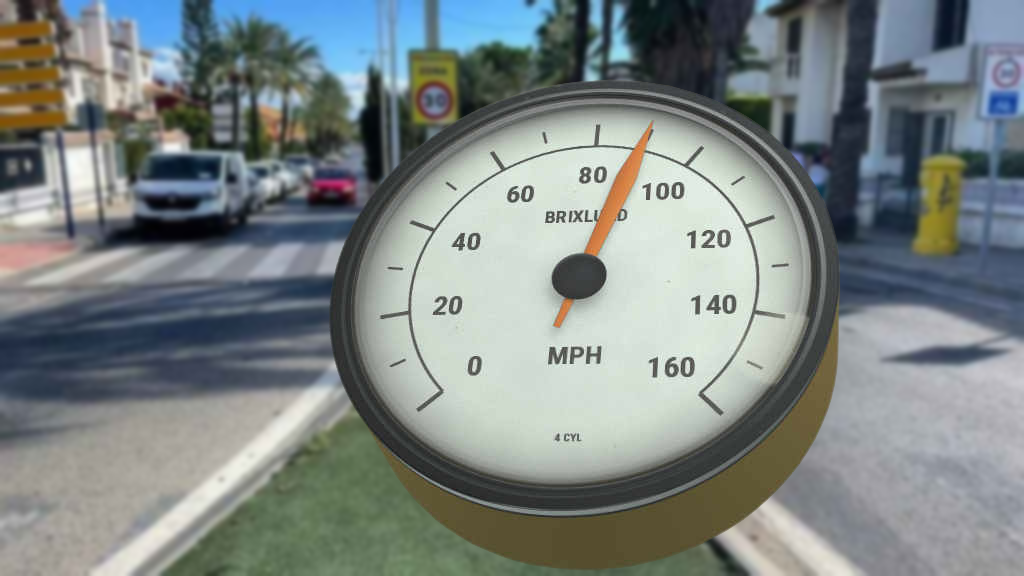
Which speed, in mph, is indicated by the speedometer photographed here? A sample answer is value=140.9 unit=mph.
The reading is value=90 unit=mph
